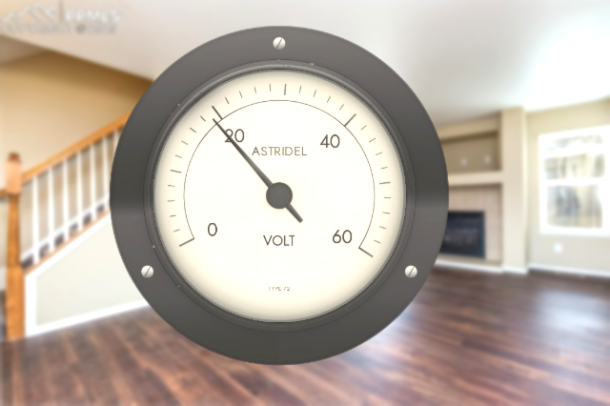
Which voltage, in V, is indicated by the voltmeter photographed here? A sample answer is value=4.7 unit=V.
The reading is value=19 unit=V
